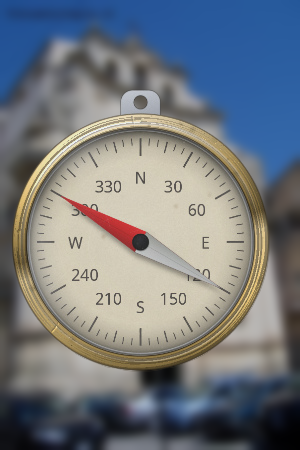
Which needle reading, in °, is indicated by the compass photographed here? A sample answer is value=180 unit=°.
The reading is value=300 unit=°
